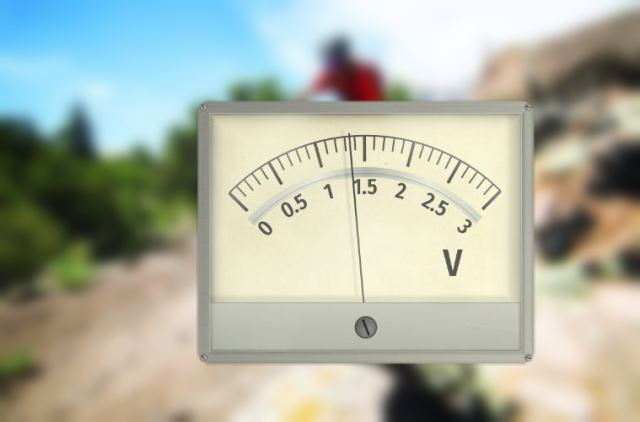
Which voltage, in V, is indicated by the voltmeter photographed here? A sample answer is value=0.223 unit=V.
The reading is value=1.35 unit=V
